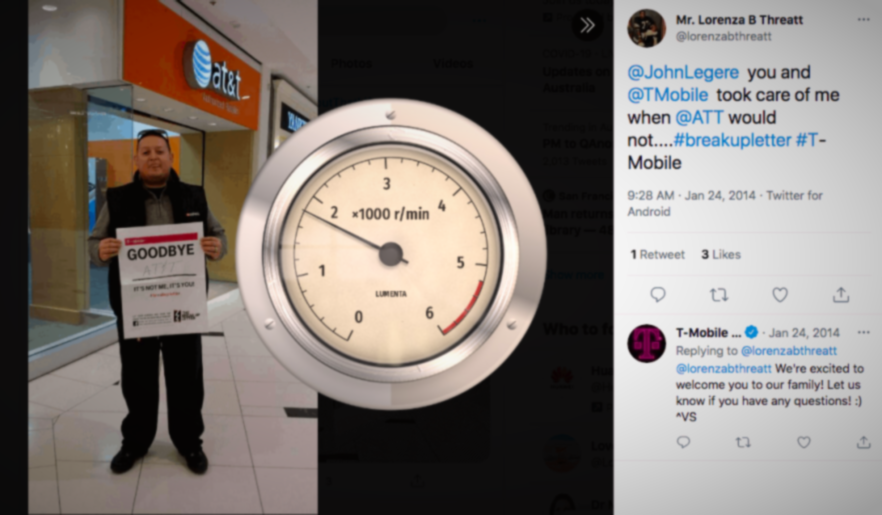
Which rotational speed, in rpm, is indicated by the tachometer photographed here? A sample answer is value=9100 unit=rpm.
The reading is value=1800 unit=rpm
